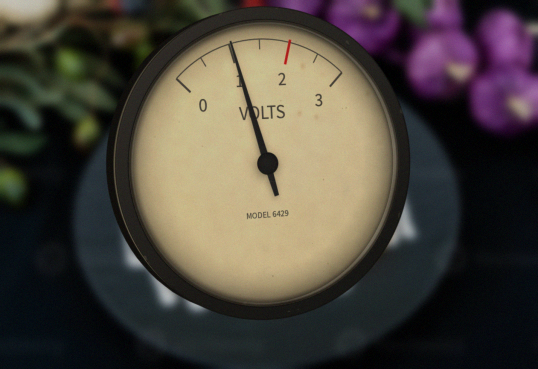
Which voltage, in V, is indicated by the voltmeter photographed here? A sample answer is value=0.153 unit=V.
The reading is value=1 unit=V
